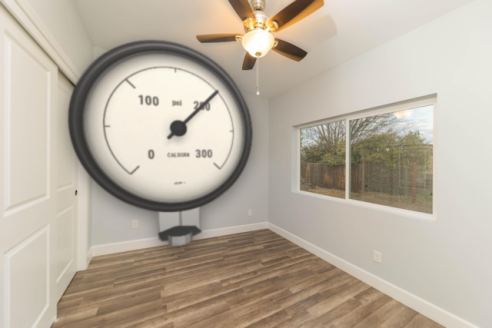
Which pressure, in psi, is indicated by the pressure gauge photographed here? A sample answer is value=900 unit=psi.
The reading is value=200 unit=psi
